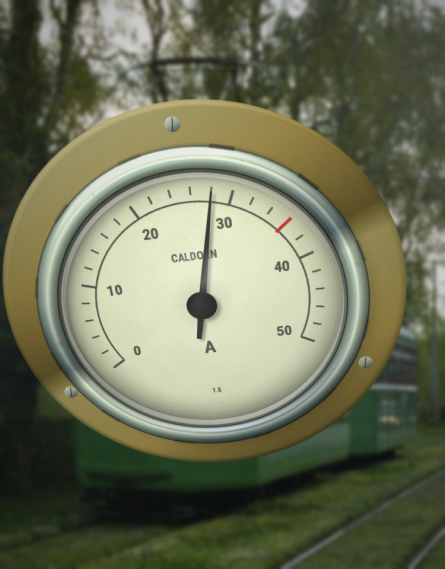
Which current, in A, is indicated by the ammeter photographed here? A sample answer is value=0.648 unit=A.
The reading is value=28 unit=A
